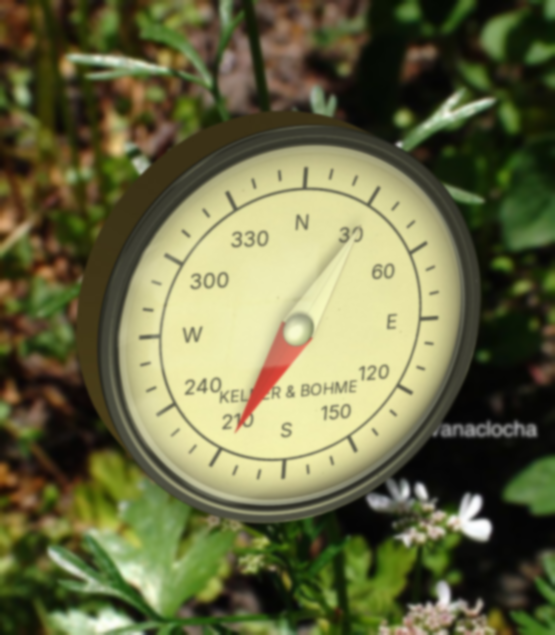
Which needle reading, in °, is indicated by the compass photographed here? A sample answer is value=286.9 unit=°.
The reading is value=210 unit=°
